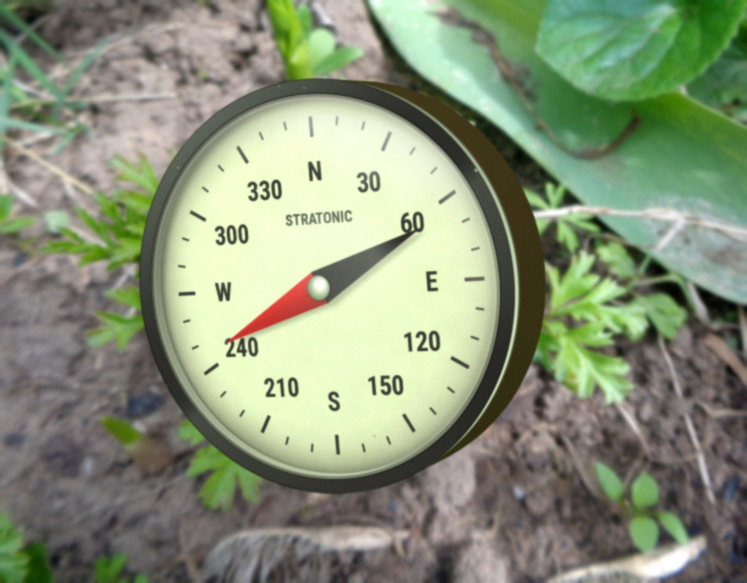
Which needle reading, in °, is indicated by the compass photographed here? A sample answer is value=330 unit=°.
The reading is value=245 unit=°
